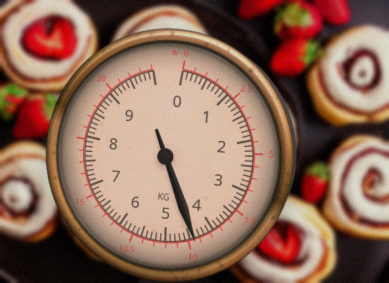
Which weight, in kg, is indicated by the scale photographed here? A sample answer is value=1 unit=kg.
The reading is value=4.4 unit=kg
